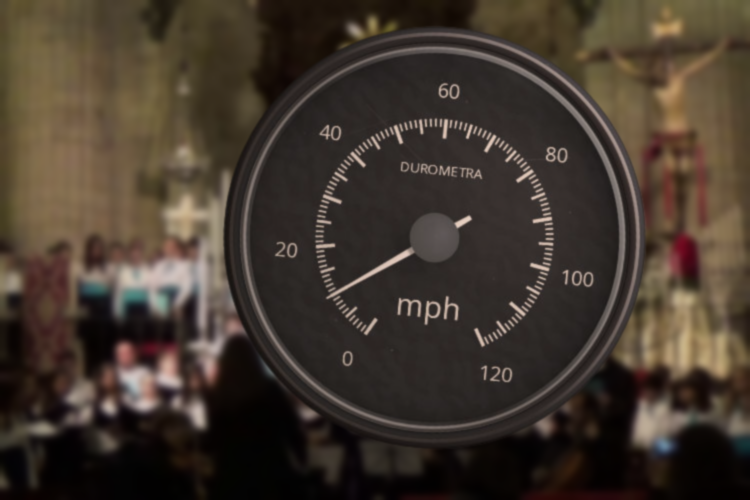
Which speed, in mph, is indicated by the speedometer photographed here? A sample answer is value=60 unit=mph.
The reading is value=10 unit=mph
